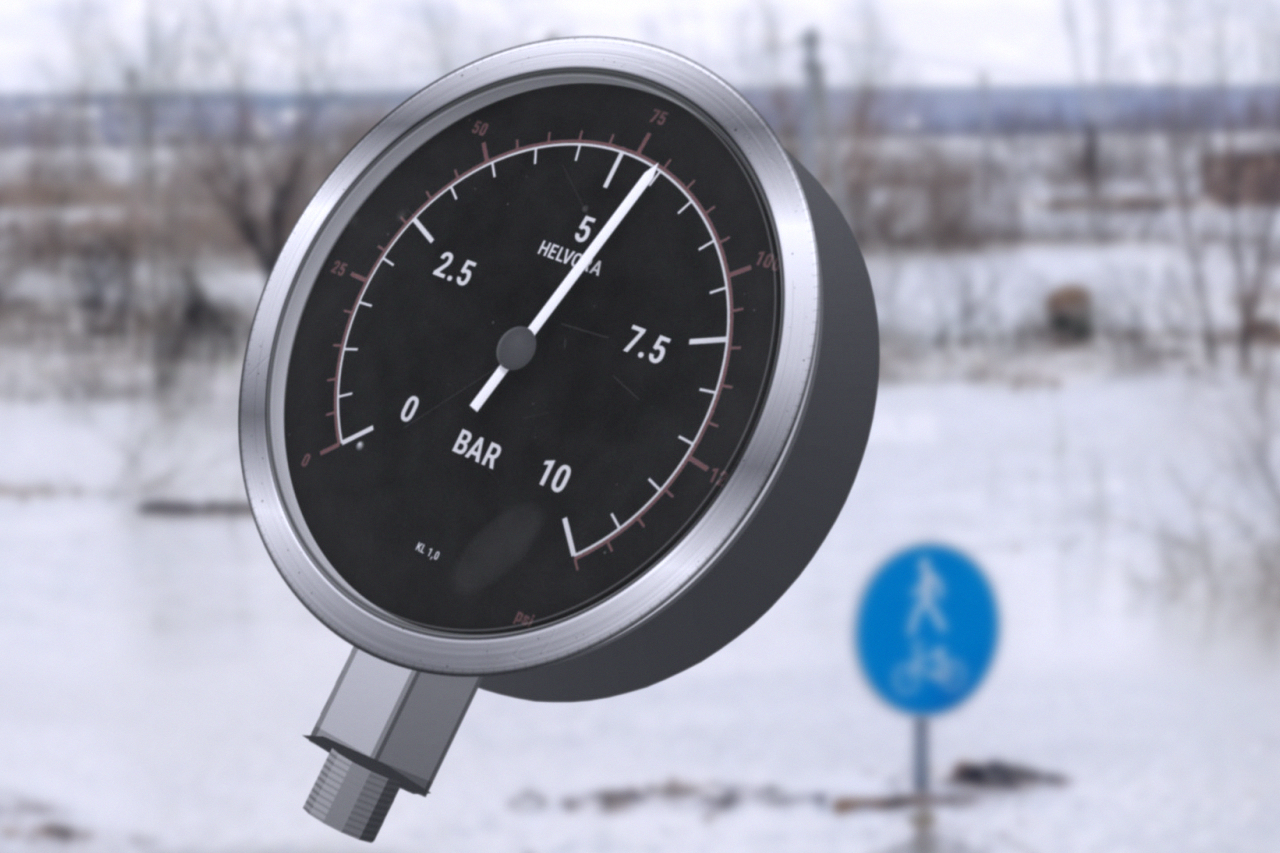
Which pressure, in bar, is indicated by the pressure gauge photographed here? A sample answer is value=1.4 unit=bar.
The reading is value=5.5 unit=bar
